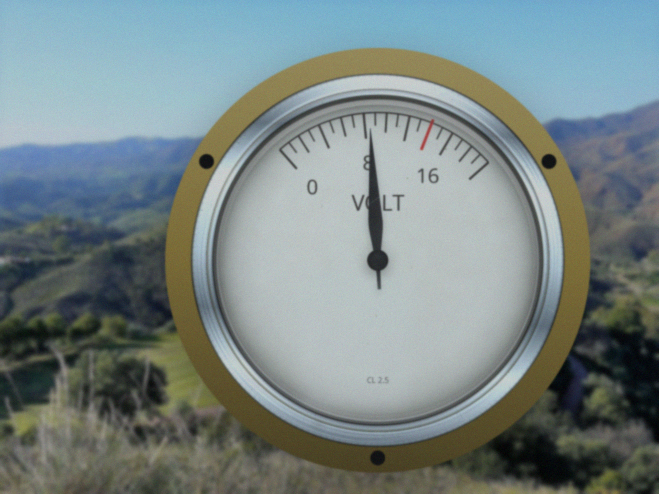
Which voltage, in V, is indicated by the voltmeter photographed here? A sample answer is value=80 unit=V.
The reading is value=8.5 unit=V
